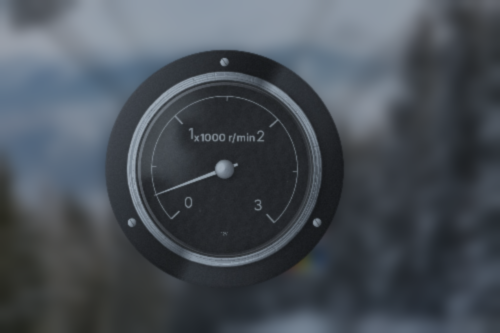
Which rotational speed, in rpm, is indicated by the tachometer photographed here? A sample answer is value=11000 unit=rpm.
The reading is value=250 unit=rpm
